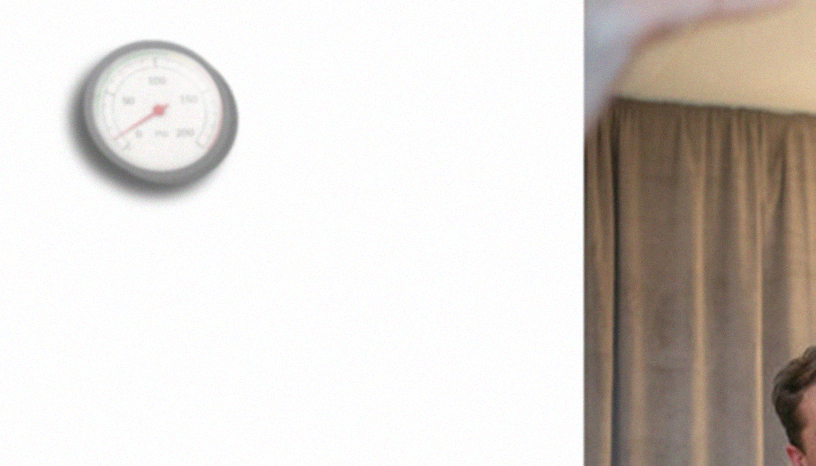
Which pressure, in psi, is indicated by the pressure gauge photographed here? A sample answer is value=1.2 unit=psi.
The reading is value=10 unit=psi
